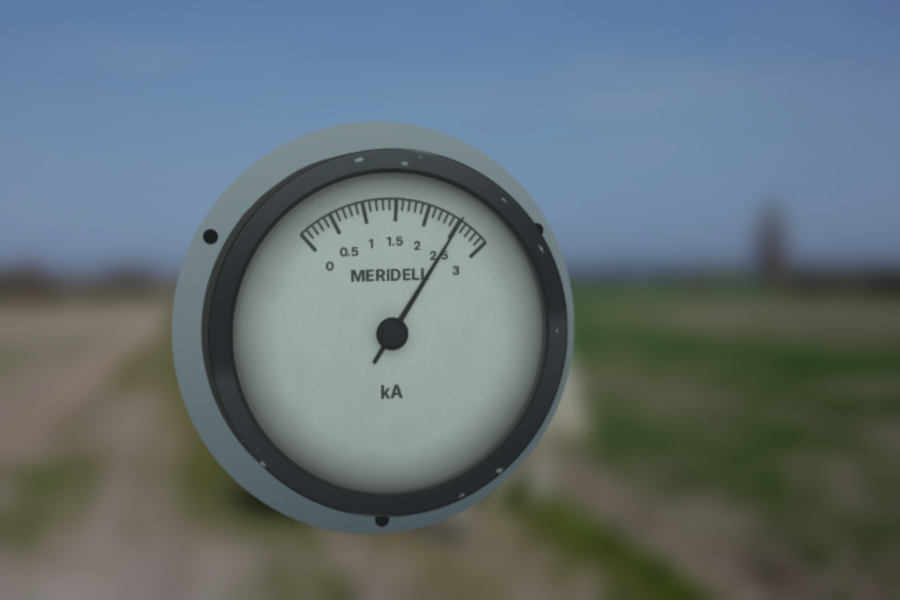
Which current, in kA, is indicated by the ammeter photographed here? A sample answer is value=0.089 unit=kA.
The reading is value=2.5 unit=kA
